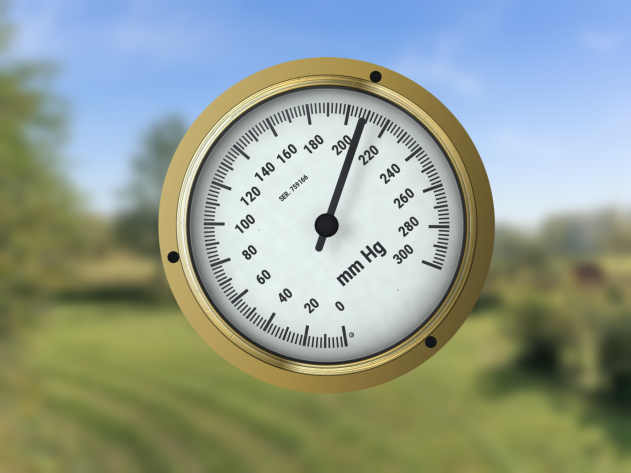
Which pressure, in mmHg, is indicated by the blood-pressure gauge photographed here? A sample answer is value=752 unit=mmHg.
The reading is value=208 unit=mmHg
